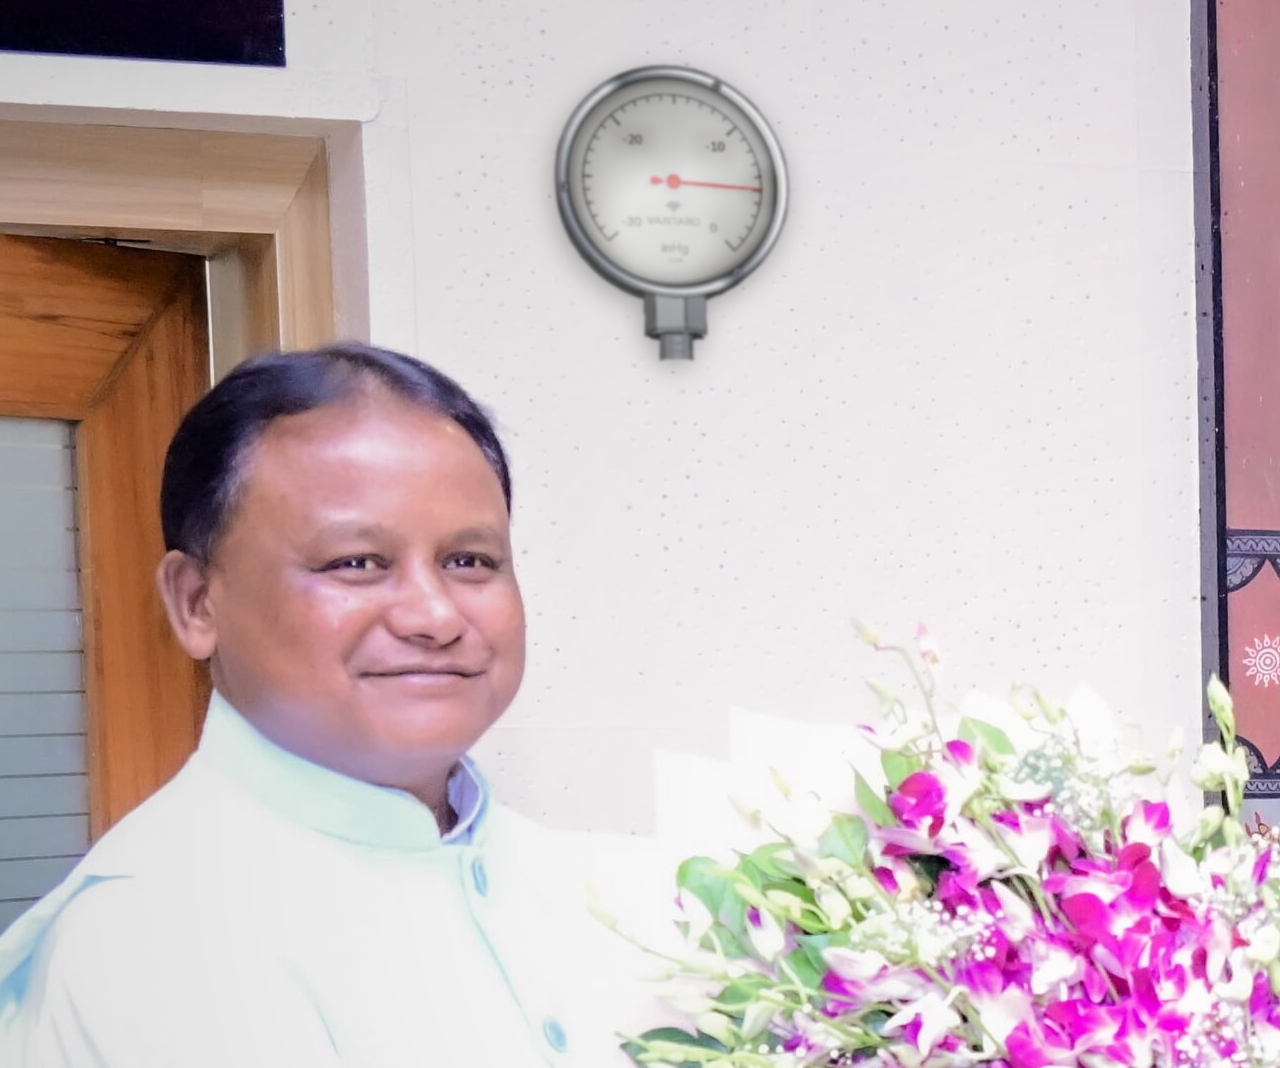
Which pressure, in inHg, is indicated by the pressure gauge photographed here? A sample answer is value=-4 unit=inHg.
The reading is value=-5 unit=inHg
